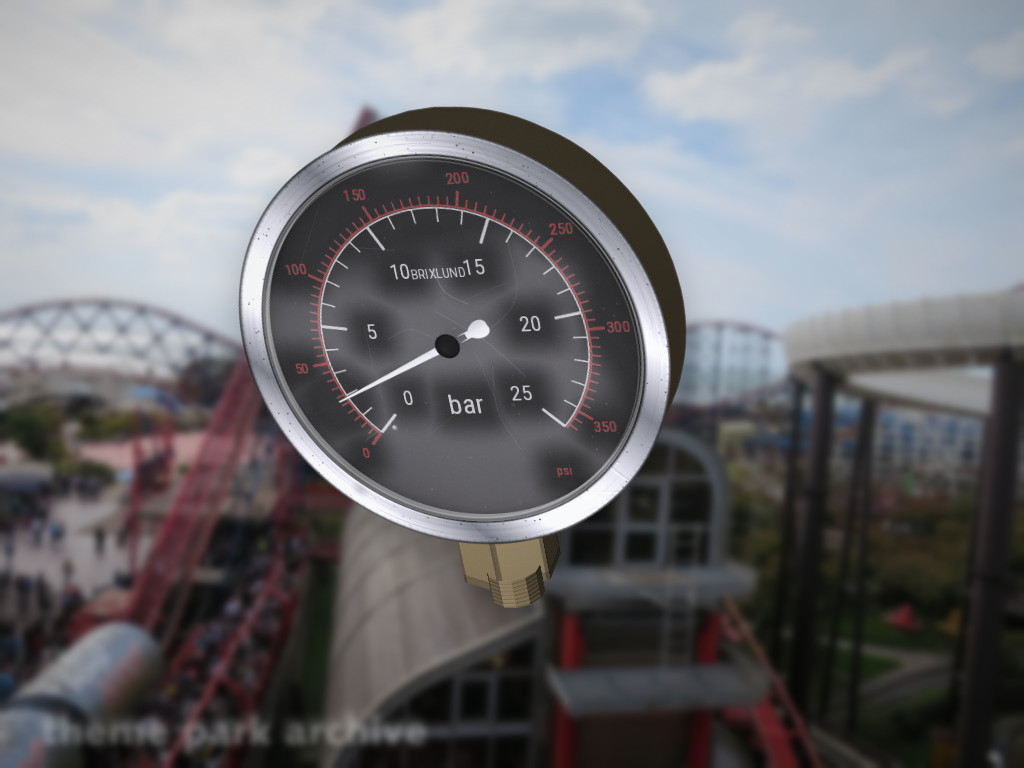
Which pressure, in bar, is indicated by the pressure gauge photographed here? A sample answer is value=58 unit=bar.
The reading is value=2 unit=bar
